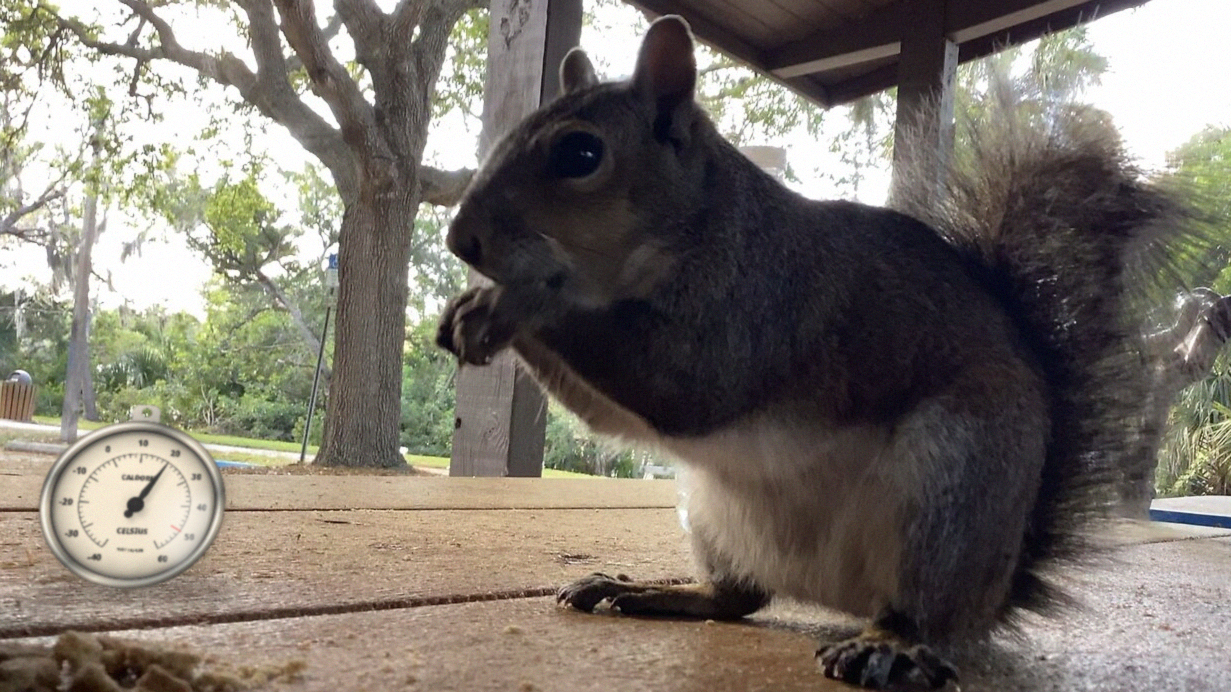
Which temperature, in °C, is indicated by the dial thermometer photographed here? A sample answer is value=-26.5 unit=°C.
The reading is value=20 unit=°C
